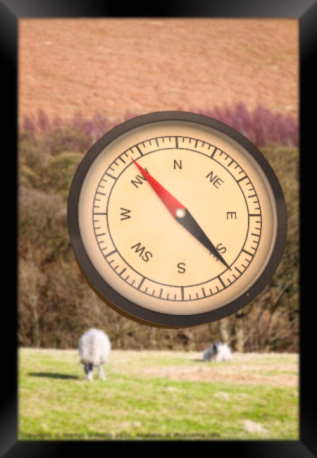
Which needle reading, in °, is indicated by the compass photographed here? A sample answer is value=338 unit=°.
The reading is value=320 unit=°
